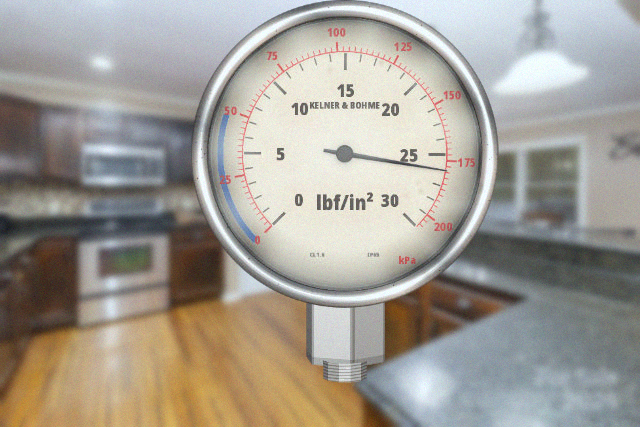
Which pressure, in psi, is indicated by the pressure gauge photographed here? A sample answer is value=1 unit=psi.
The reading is value=26 unit=psi
